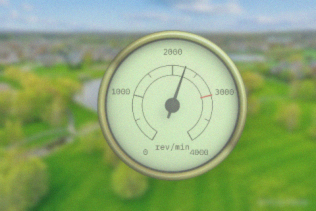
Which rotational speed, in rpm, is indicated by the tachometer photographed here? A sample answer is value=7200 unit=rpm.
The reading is value=2250 unit=rpm
